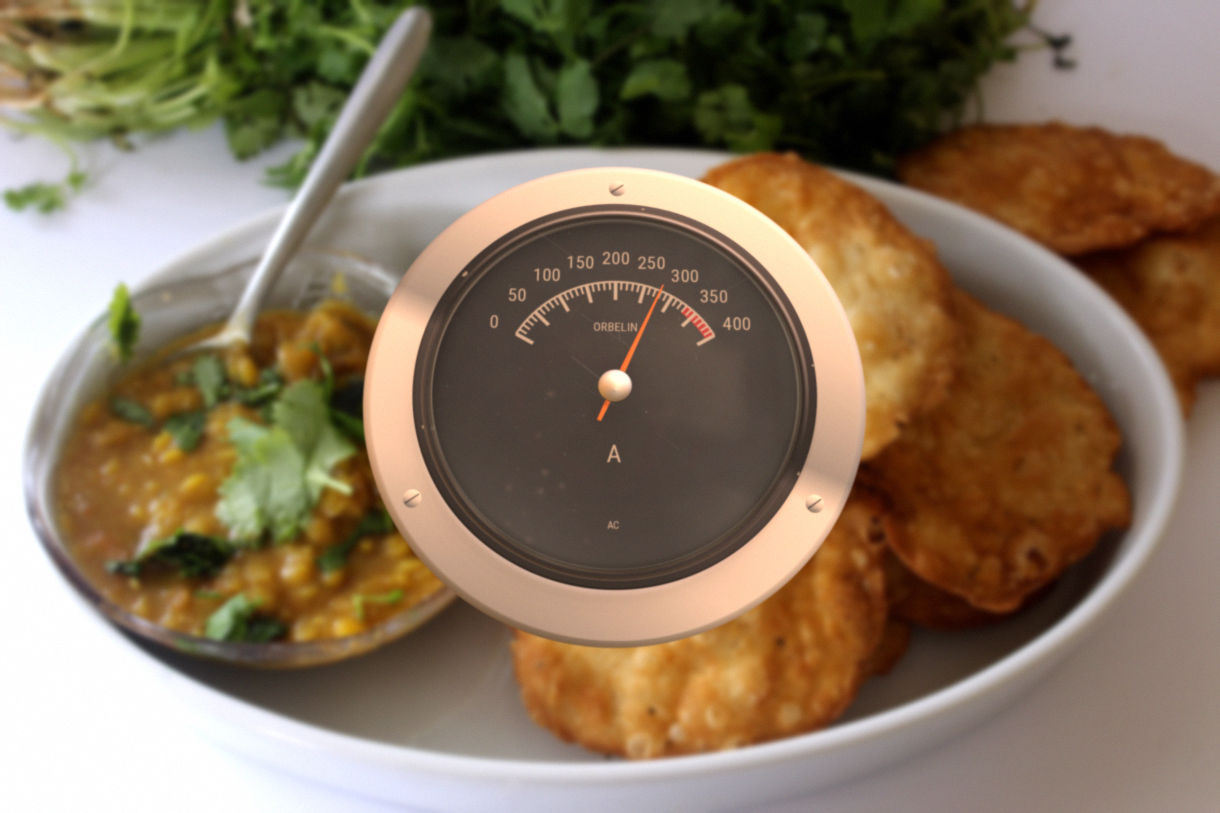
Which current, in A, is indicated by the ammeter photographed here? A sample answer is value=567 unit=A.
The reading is value=280 unit=A
